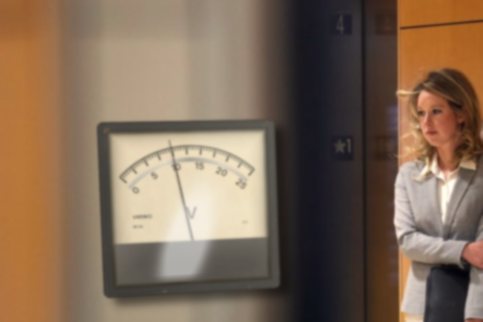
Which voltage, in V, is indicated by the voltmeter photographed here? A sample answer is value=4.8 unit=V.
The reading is value=10 unit=V
